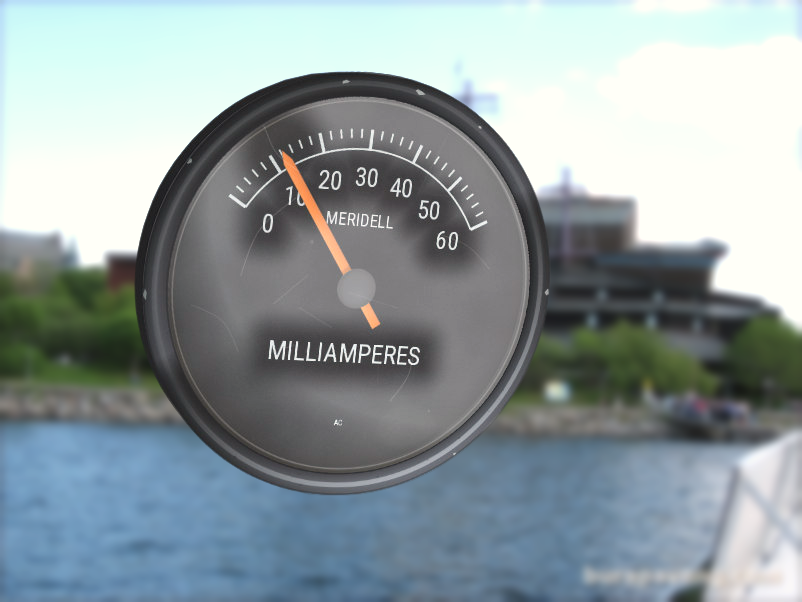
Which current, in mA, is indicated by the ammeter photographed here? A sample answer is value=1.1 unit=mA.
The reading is value=12 unit=mA
